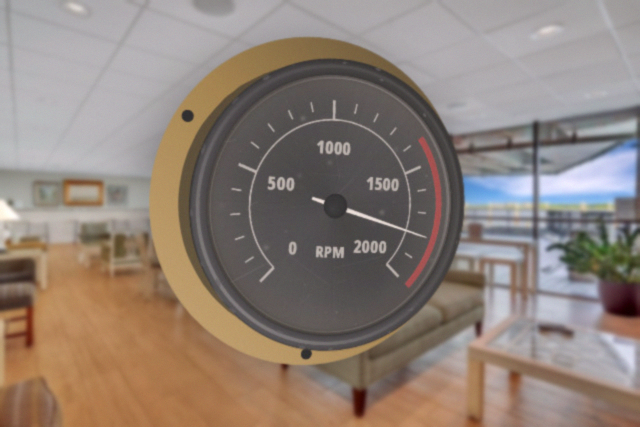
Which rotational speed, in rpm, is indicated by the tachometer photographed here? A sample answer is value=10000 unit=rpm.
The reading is value=1800 unit=rpm
